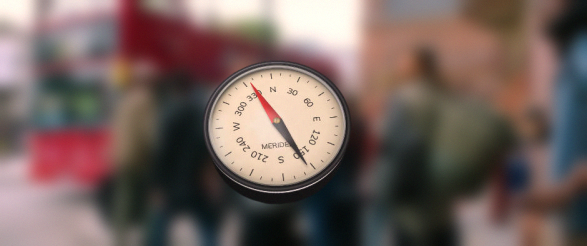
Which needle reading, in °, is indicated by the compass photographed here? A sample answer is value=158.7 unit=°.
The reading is value=335 unit=°
